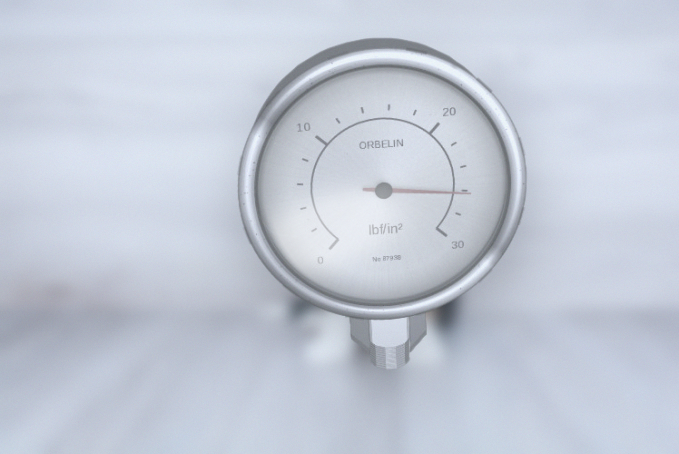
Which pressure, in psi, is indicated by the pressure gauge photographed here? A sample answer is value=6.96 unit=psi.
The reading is value=26 unit=psi
